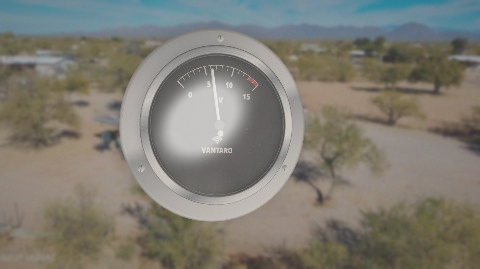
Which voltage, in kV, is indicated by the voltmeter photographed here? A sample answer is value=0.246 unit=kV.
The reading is value=6 unit=kV
